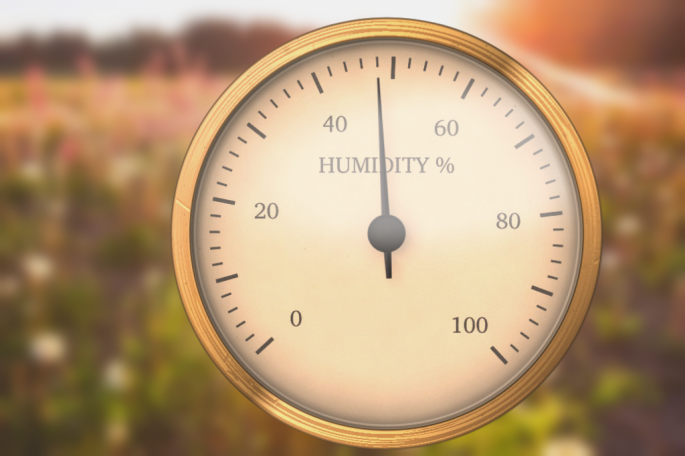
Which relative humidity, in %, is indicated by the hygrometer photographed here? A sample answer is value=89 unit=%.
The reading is value=48 unit=%
